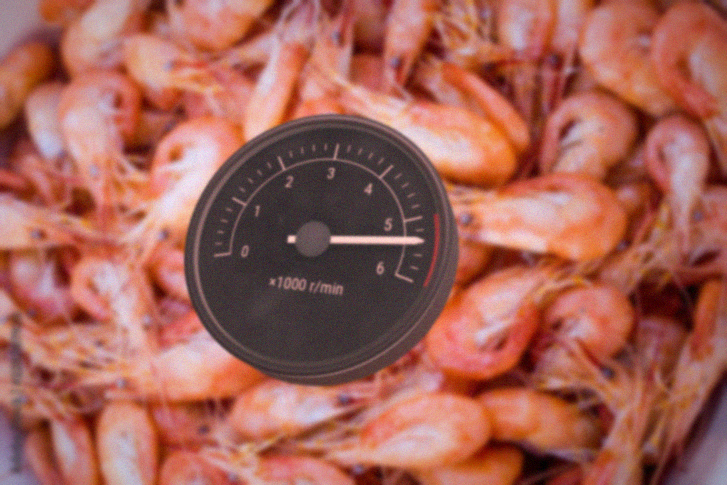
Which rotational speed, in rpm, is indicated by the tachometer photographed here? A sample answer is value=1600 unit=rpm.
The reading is value=5400 unit=rpm
